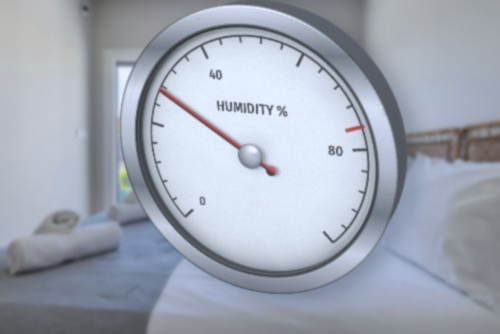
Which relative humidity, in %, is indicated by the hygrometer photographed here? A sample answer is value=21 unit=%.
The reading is value=28 unit=%
